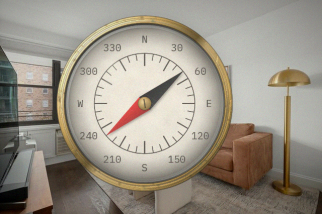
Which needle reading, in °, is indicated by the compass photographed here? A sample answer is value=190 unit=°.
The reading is value=230 unit=°
